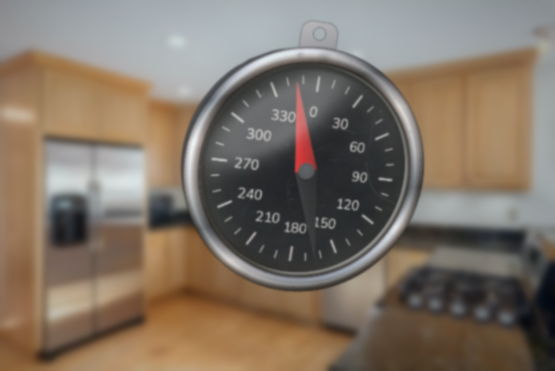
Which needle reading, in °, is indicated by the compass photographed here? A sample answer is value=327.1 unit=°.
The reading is value=345 unit=°
